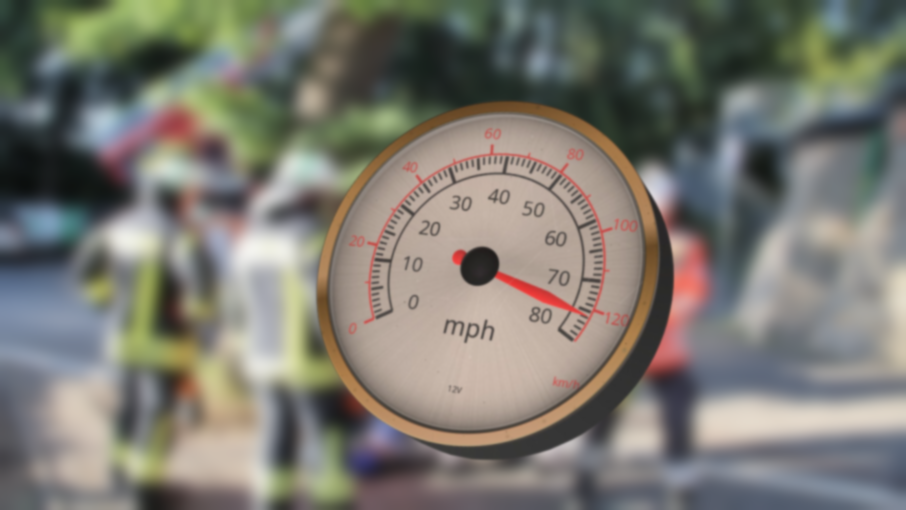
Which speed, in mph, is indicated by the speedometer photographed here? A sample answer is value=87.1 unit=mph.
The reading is value=76 unit=mph
